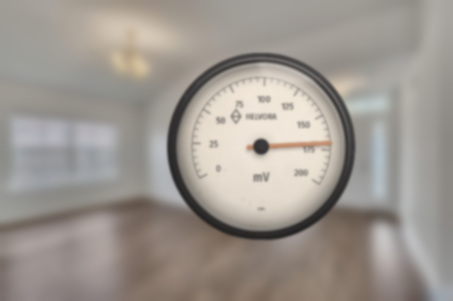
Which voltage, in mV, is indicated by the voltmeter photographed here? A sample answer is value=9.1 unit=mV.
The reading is value=170 unit=mV
